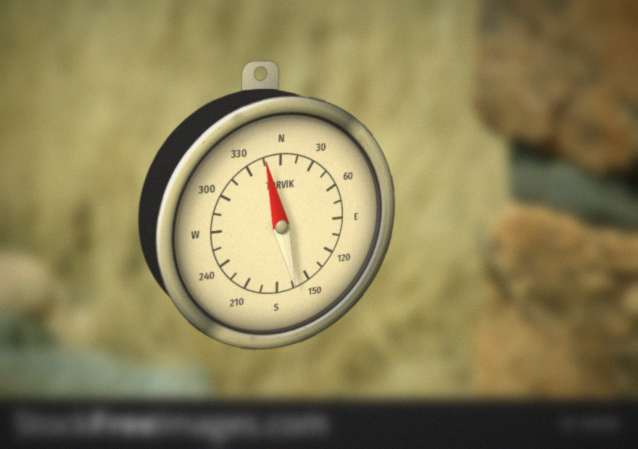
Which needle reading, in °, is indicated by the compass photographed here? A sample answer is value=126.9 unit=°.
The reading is value=345 unit=°
